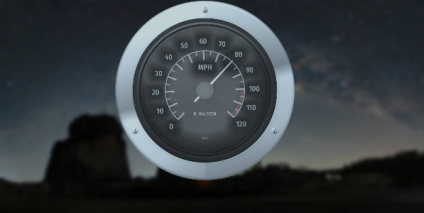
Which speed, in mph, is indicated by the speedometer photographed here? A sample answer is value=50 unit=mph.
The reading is value=80 unit=mph
